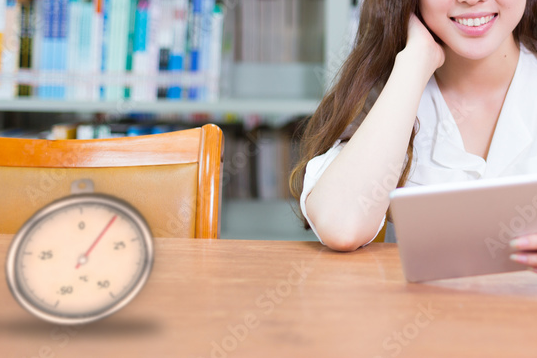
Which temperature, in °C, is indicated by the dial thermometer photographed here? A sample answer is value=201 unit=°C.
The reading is value=12.5 unit=°C
